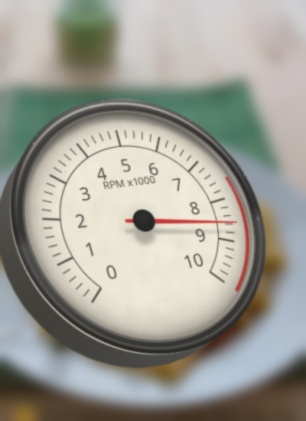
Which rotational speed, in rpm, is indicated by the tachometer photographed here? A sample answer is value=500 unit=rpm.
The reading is value=8600 unit=rpm
